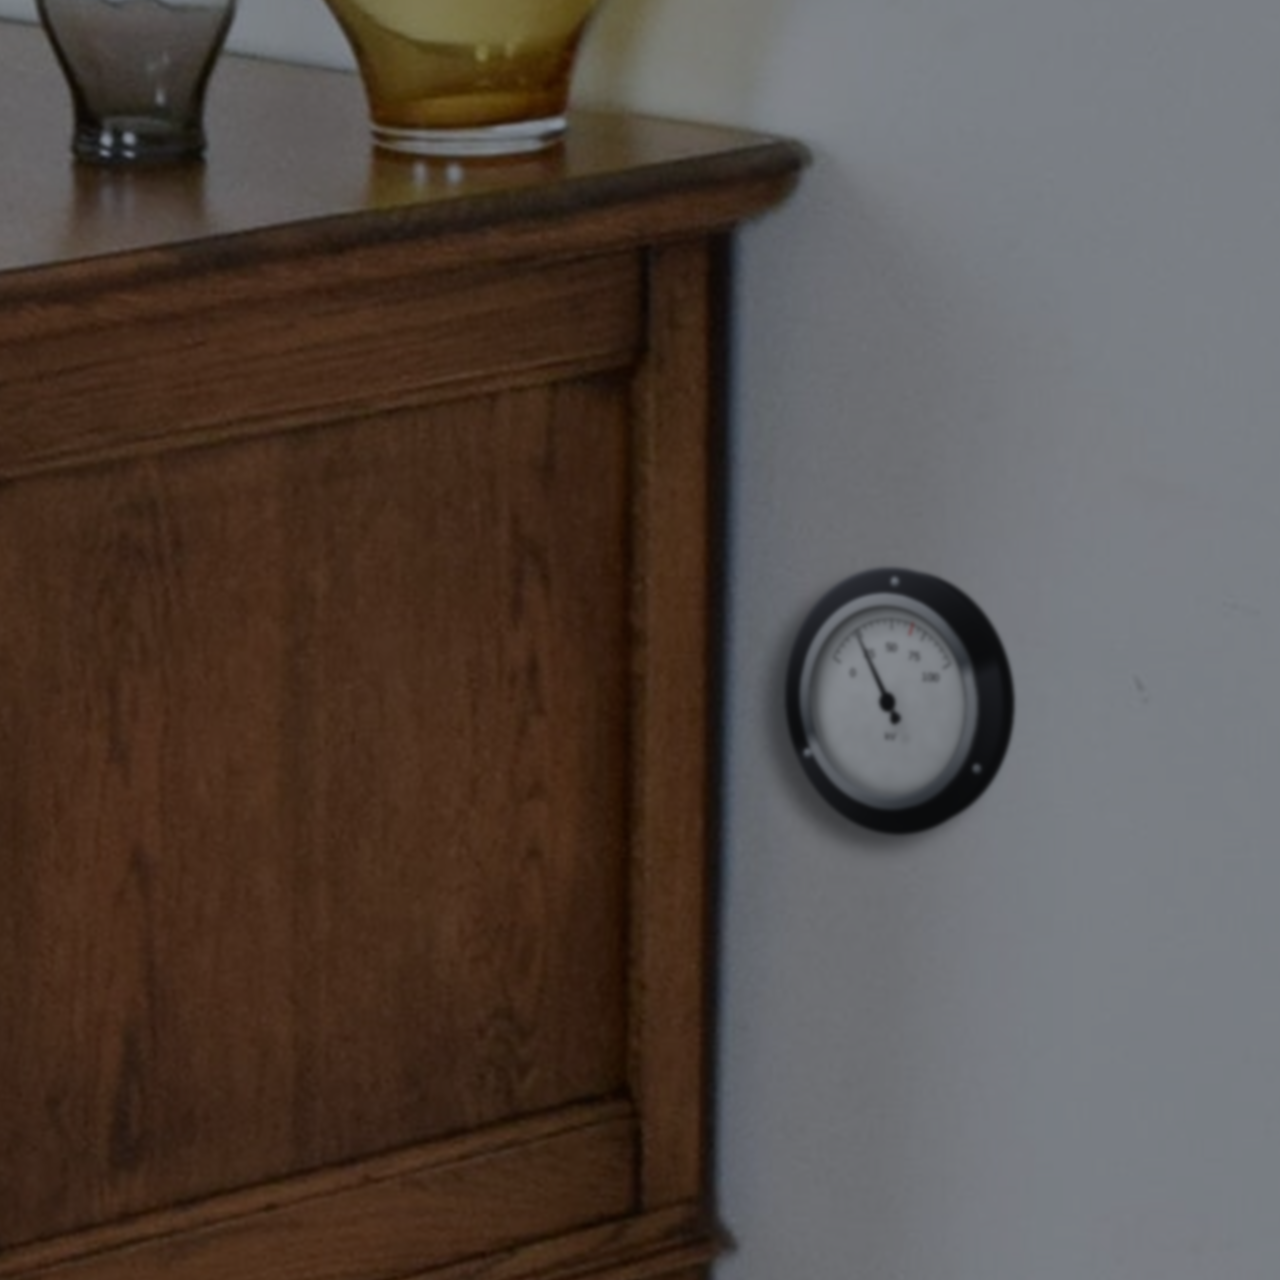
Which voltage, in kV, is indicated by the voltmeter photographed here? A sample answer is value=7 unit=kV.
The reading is value=25 unit=kV
